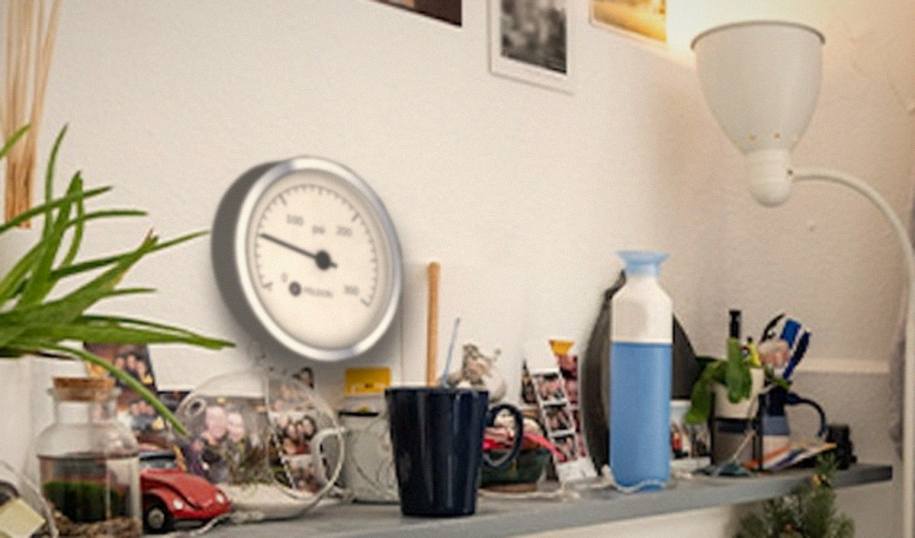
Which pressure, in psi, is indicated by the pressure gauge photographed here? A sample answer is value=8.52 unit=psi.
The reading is value=50 unit=psi
